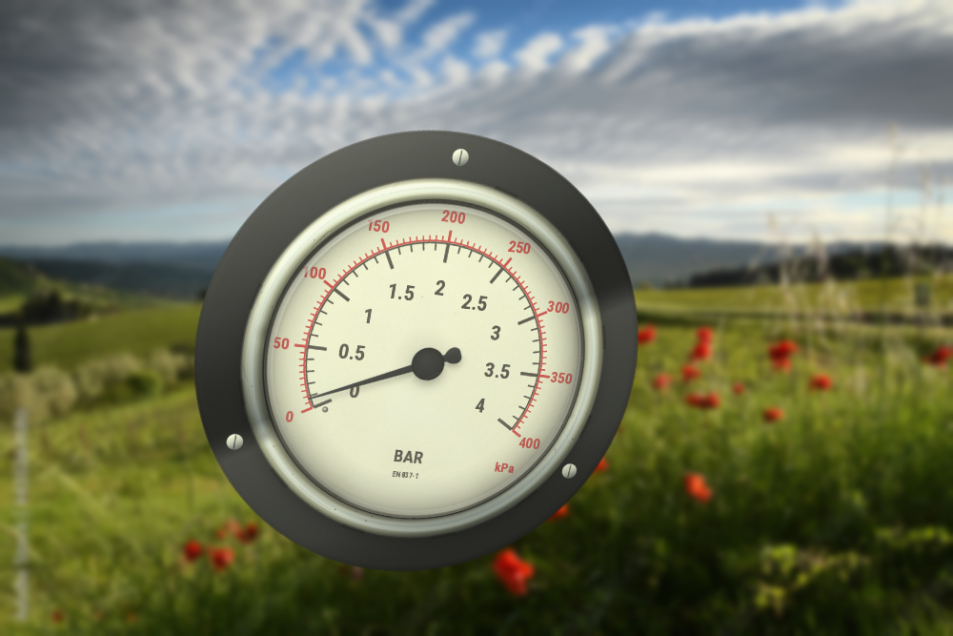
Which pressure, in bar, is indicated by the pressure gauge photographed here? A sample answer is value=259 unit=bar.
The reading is value=0.1 unit=bar
